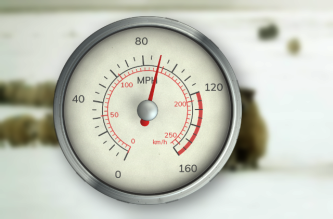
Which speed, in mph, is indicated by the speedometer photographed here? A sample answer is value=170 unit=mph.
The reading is value=90 unit=mph
